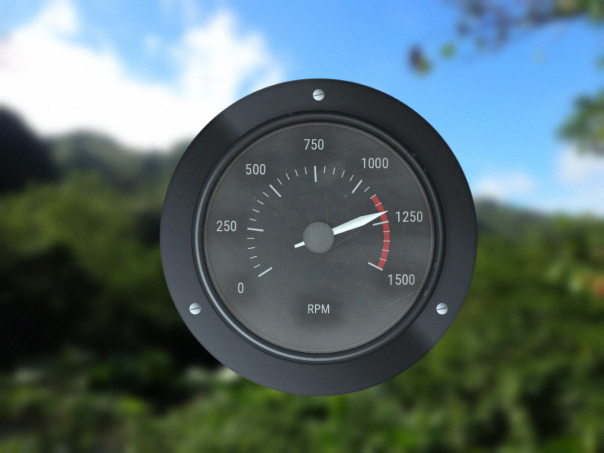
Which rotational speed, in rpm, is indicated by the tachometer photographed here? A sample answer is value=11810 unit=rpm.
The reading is value=1200 unit=rpm
